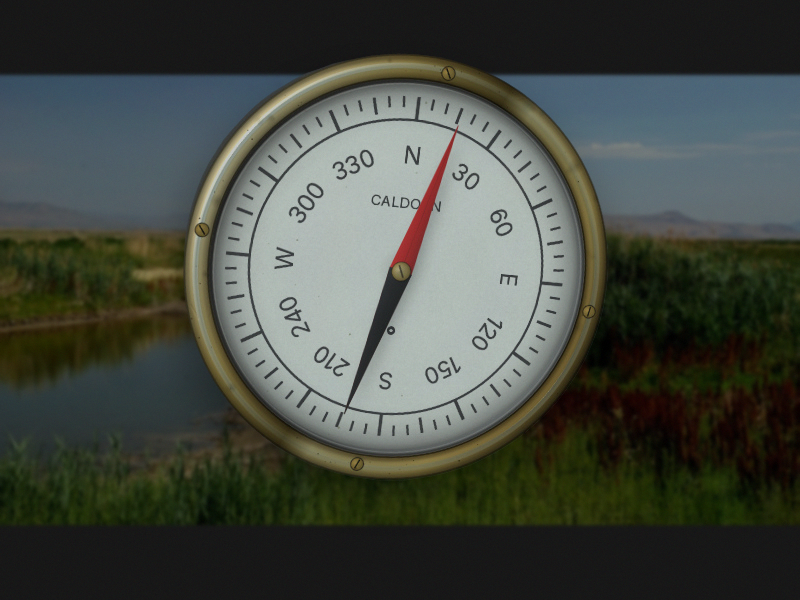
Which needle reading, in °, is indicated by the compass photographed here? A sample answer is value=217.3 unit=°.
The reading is value=15 unit=°
